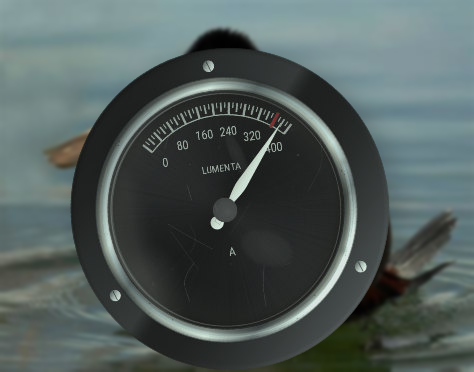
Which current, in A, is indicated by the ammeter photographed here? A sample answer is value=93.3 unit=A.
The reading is value=380 unit=A
